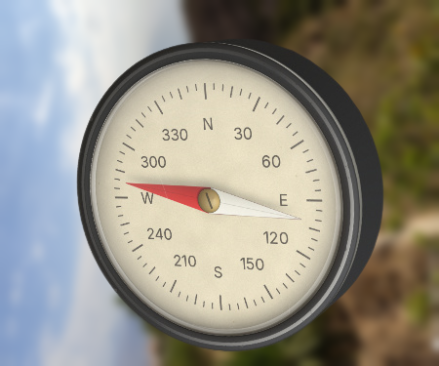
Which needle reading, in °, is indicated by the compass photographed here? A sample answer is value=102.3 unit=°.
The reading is value=280 unit=°
